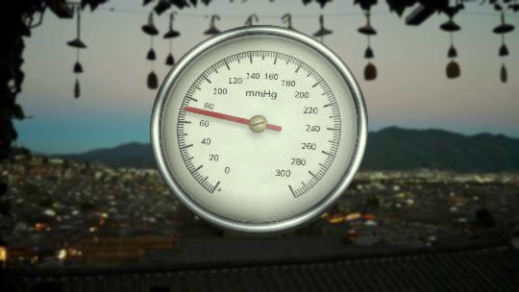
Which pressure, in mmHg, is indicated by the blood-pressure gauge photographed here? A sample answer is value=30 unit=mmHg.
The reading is value=70 unit=mmHg
